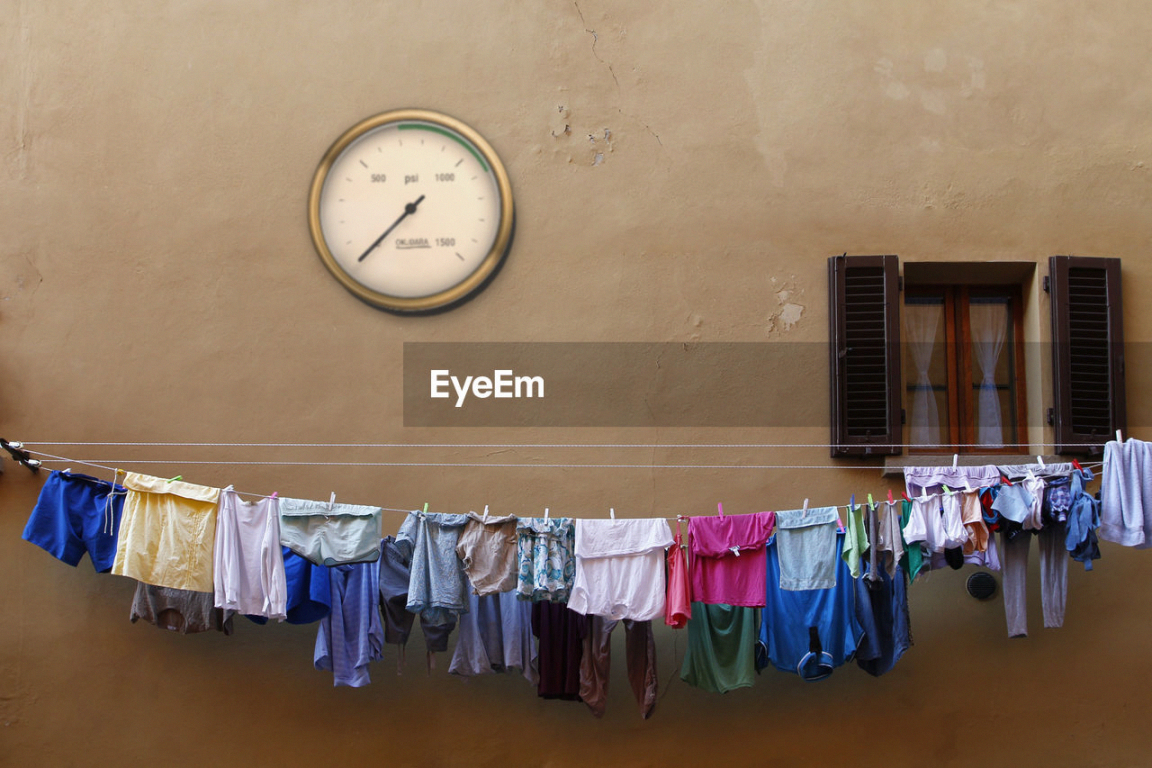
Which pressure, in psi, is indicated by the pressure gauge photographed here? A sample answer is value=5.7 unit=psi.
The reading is value=0 unit=psi
